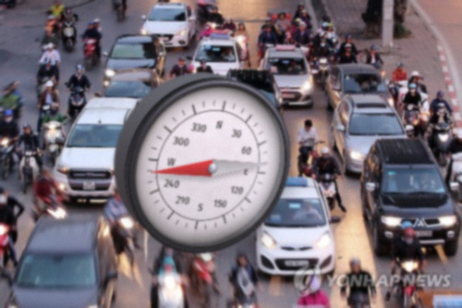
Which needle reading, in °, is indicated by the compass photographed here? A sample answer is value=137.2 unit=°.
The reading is value=260 unit=°
